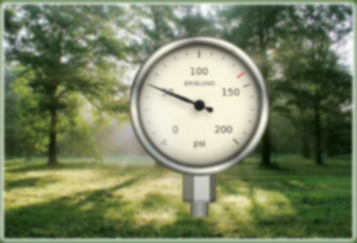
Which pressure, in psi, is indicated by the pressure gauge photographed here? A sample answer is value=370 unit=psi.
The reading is value=50 unit=psi
